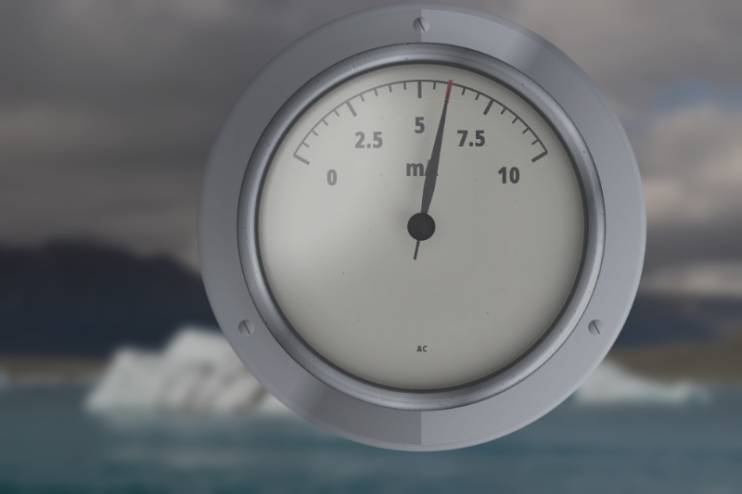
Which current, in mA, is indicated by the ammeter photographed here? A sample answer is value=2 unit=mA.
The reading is value=6 unit=mA
